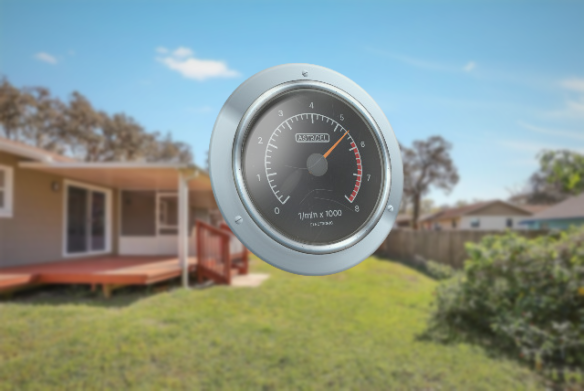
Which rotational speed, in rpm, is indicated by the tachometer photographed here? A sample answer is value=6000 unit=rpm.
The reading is value=5400 unit=rpm
